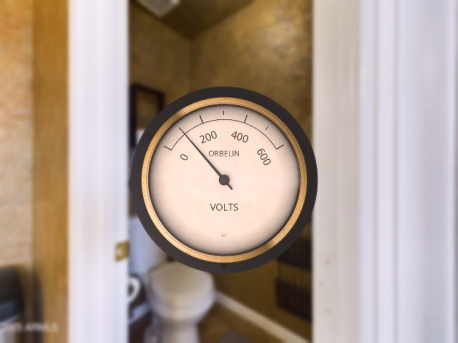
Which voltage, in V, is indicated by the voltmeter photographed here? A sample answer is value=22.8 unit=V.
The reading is value=100 unit=V
